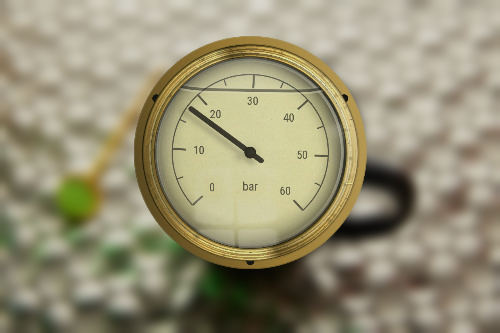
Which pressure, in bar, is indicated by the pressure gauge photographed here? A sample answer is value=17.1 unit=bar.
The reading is value=17.5 unit=bar
